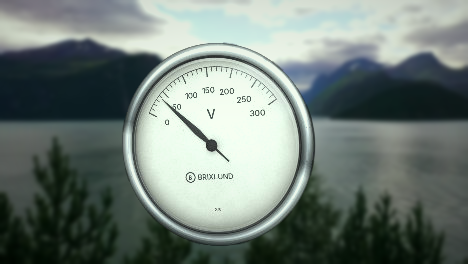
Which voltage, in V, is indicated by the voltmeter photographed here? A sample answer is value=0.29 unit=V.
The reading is value=40 unit=V
